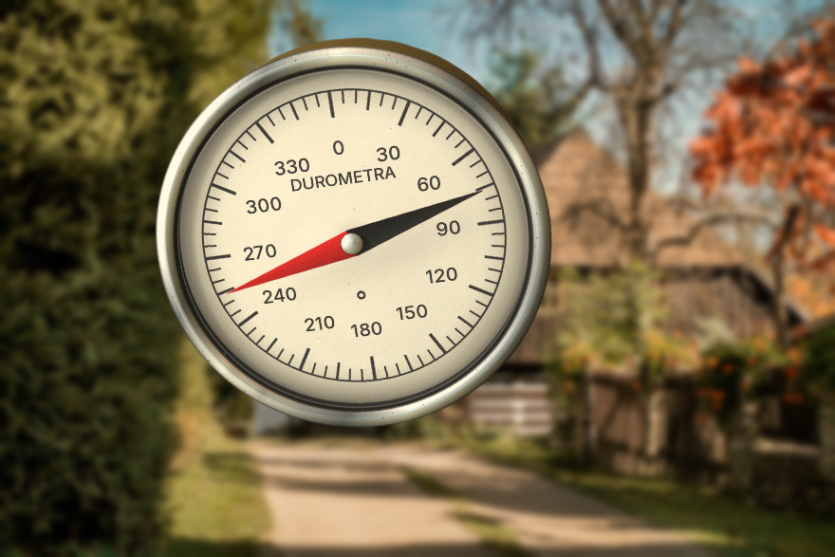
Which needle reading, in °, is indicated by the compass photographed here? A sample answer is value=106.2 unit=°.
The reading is value=255 unit=°
